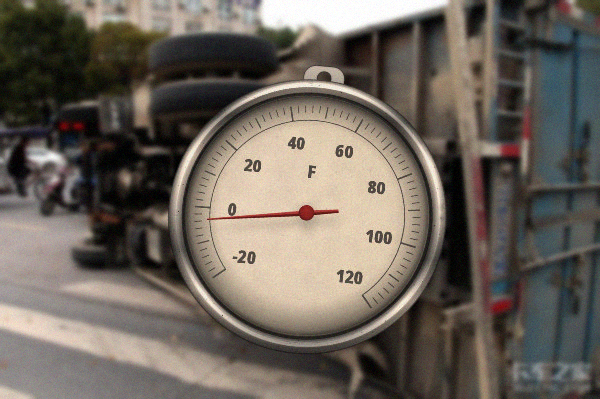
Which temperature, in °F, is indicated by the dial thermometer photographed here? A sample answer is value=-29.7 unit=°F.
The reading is value=-4 unit=°F
